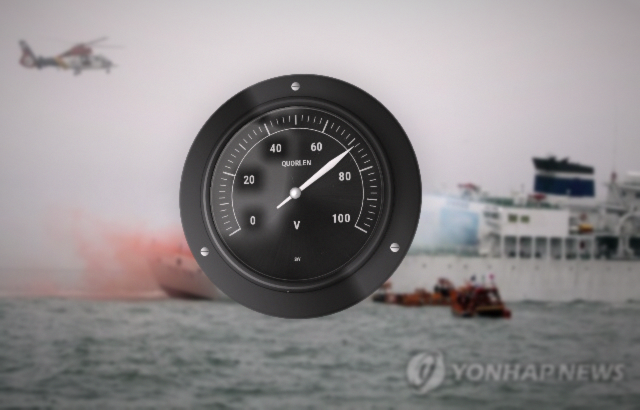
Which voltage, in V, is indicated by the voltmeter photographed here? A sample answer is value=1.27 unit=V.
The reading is value=72 unit=V
